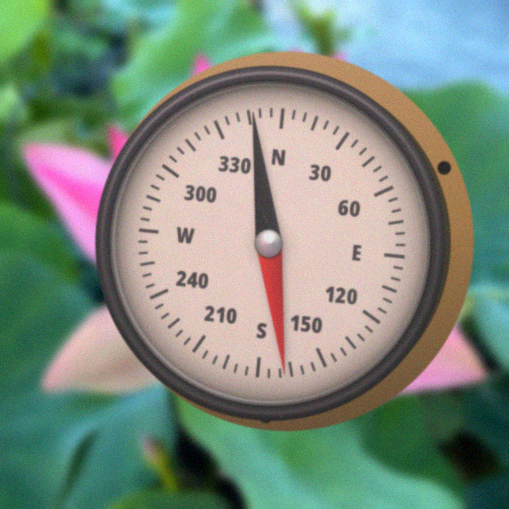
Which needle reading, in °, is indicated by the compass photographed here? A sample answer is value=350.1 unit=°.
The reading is value=167.5 unit=°
